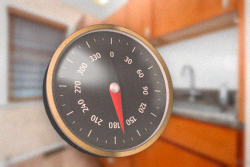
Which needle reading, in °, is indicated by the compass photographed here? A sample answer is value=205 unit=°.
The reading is value=170 unit=°
